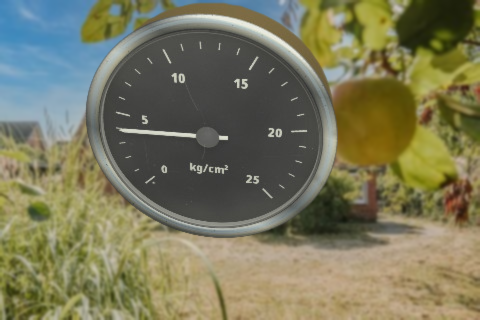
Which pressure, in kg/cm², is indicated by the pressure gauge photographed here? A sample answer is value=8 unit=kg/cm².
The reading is value=4 unit=kg/cm²
